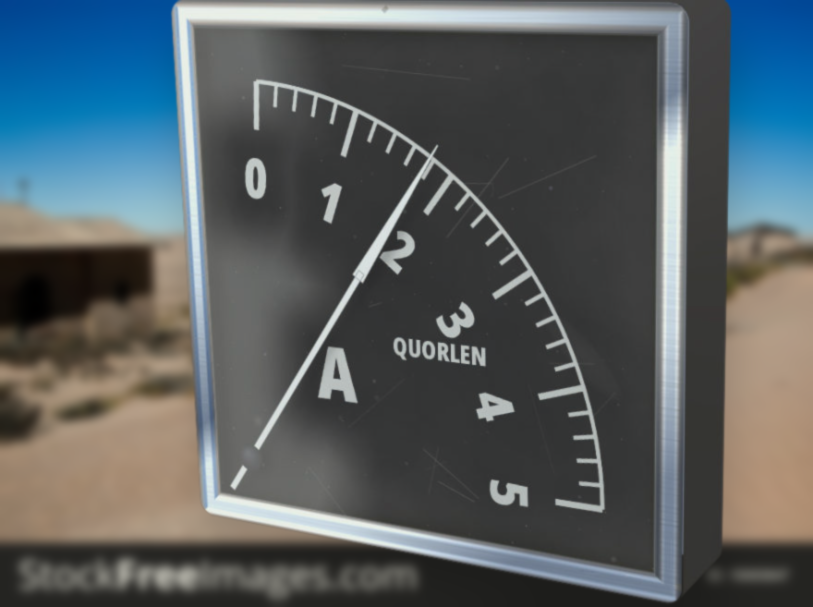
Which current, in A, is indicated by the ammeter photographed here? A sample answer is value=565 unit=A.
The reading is value=1.8 unit=A
